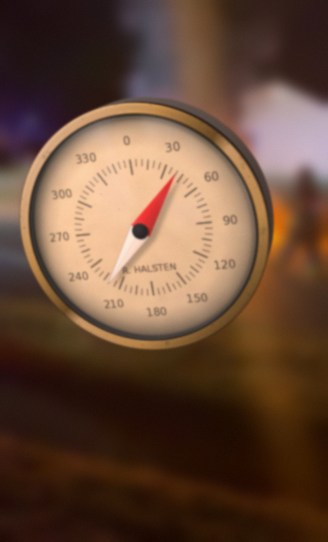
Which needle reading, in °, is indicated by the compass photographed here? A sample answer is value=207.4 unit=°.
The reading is value=40 unit=°
